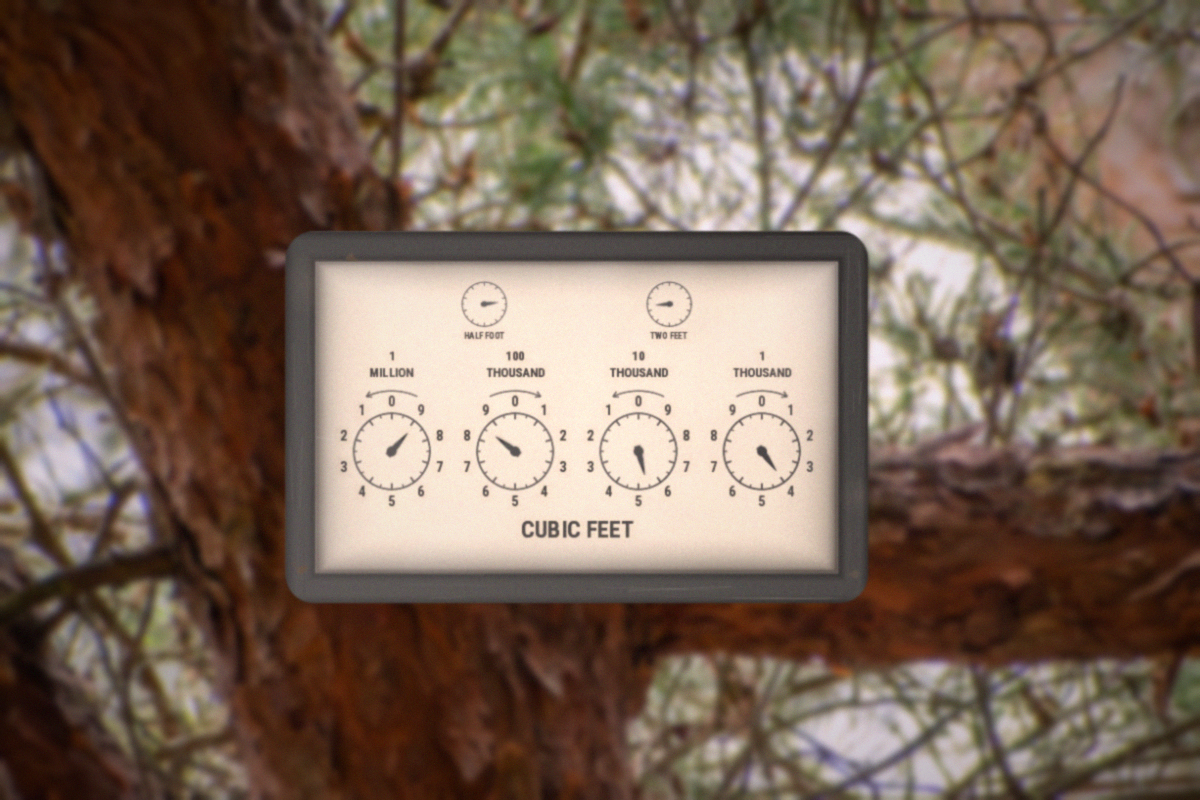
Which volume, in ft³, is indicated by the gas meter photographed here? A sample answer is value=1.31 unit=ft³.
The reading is value=885400 unit=ft³
